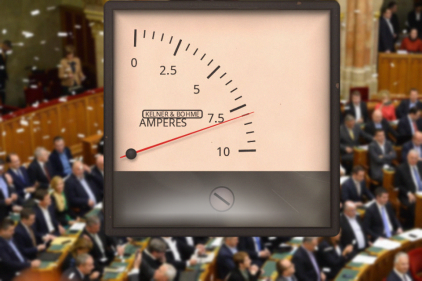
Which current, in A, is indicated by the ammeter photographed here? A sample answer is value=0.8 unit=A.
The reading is value=8 unit=A
